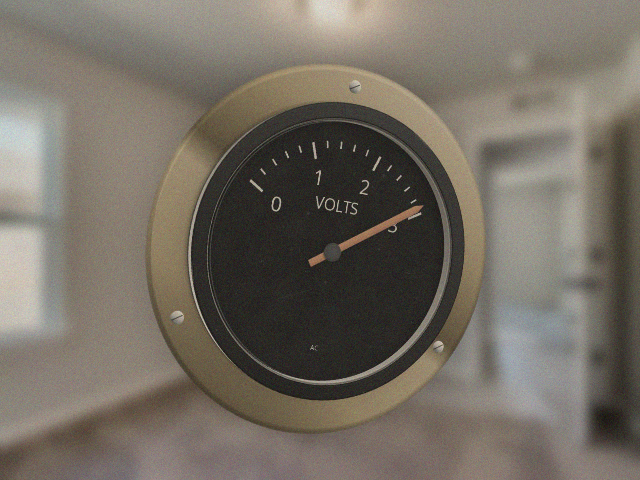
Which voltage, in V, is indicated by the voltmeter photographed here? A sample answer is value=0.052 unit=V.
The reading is value=2.9 unit=V
